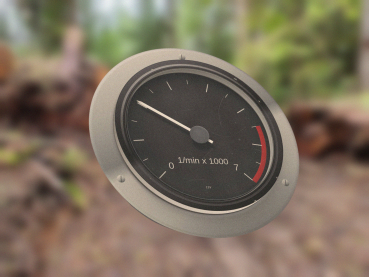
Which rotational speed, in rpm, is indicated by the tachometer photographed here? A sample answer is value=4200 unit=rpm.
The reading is value=2000 unit=rpm
